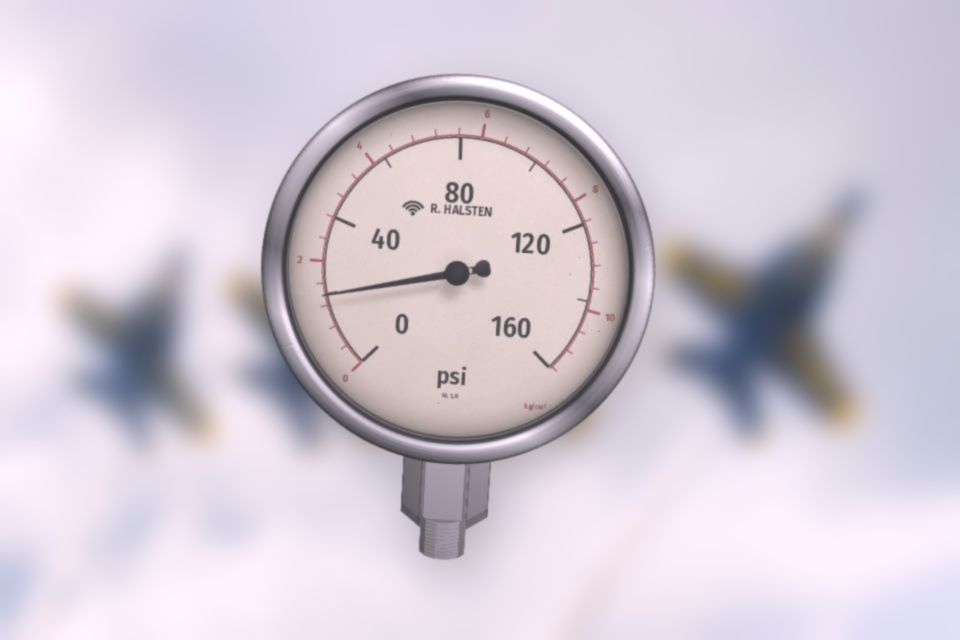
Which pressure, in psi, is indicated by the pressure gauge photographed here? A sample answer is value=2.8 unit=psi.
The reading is value=20 unit=psi
